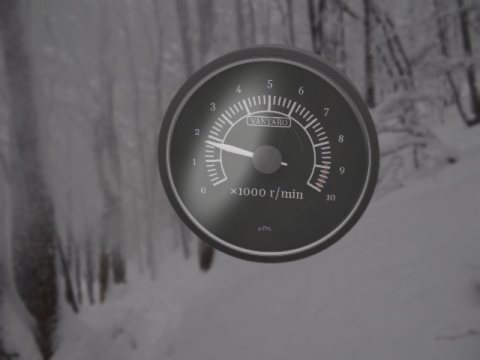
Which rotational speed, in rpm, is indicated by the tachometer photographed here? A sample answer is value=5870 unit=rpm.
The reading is value=1800 unit=rpm
